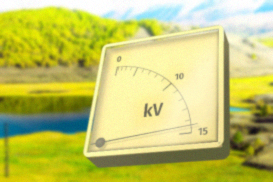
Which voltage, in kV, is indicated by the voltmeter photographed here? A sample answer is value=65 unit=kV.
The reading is value=14.5 unit=kV
